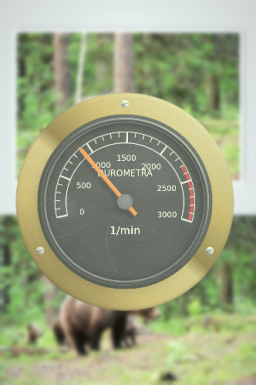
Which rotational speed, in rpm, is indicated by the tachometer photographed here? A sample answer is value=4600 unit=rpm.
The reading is value=900 unit=rpm
